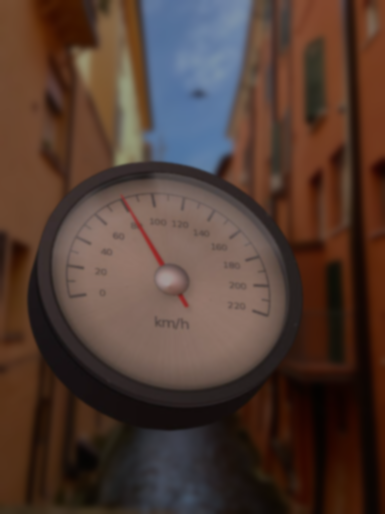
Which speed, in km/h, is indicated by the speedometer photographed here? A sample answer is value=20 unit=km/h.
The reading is value=80 unit=km/h
